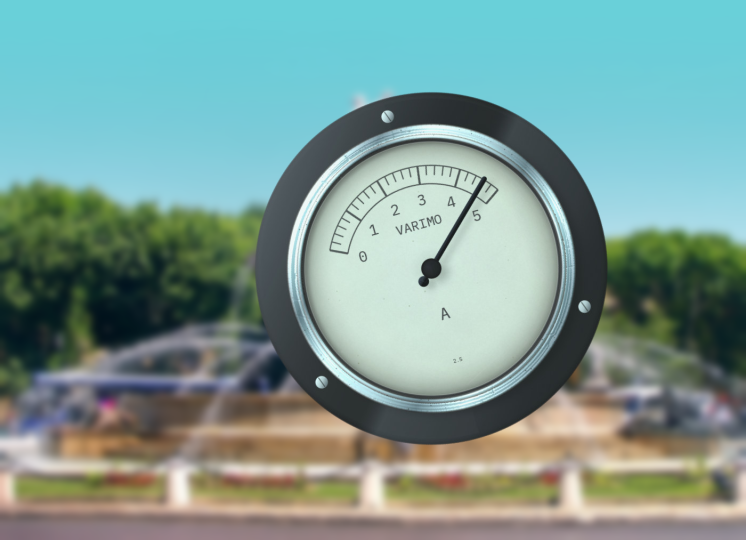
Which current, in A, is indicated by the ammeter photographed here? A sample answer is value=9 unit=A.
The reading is value=4.6 unit=A
